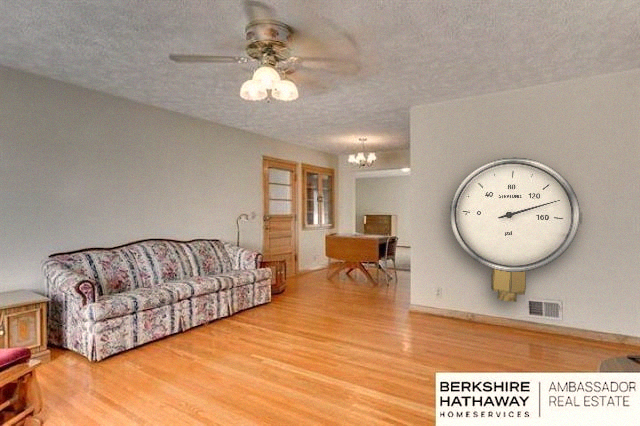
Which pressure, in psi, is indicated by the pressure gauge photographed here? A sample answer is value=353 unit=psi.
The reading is value=140 unit=psi
